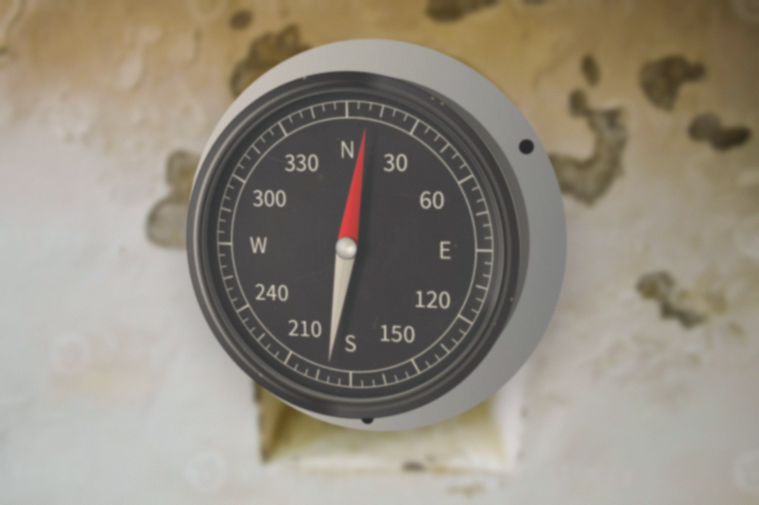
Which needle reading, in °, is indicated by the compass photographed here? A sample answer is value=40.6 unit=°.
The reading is value=10 unit=°
